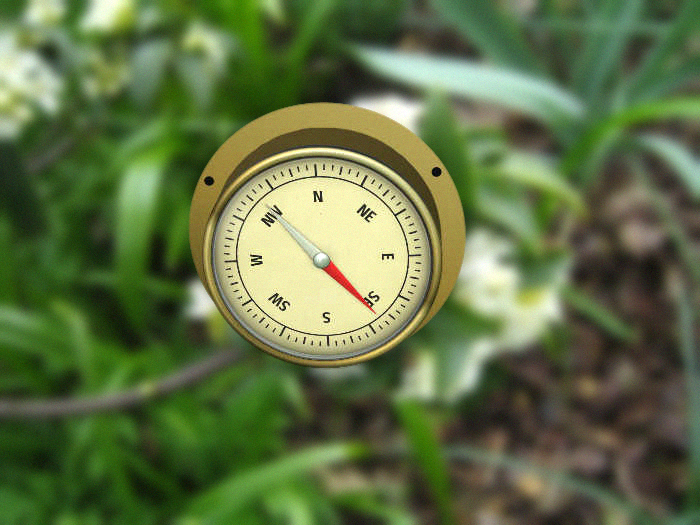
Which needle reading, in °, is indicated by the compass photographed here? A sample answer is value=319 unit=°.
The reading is value=140 unit=°
